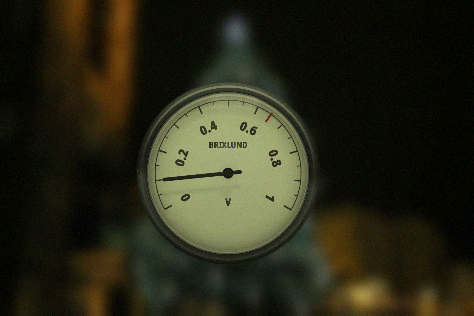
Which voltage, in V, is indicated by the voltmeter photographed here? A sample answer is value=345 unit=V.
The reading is value=0.1 unit=V
